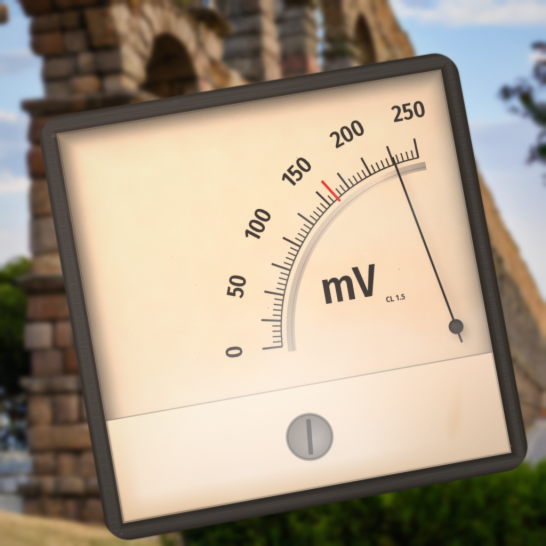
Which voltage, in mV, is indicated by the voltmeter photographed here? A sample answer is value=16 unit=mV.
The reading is value=225 unit=mV
